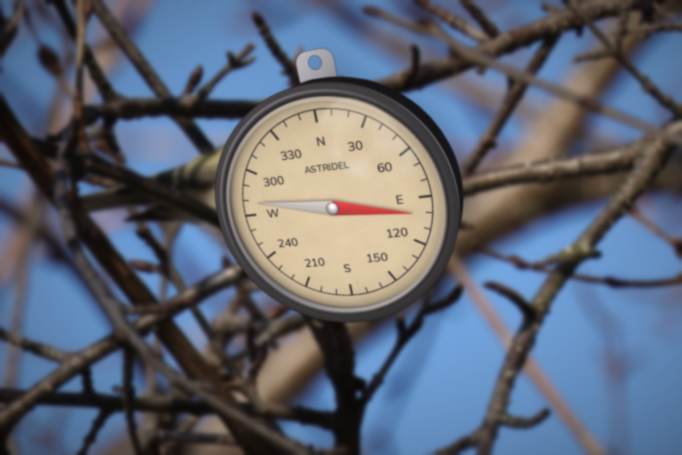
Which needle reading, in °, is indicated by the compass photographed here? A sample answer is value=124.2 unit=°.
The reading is value=100 unit=°
